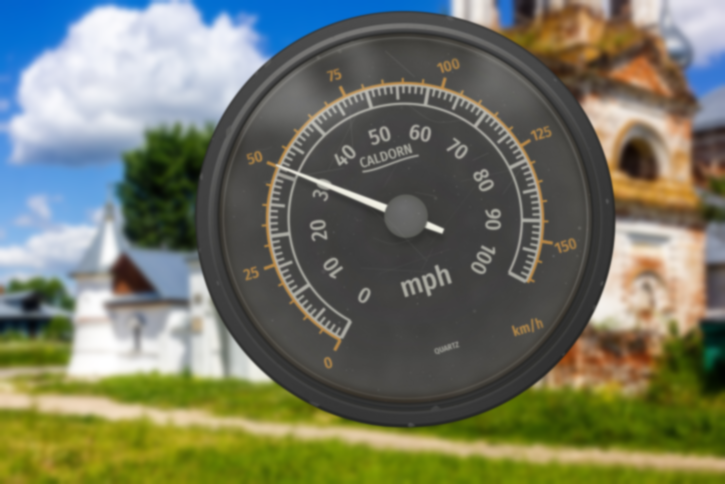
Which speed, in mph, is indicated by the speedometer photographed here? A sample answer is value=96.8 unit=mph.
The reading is value=31 unit=mph
